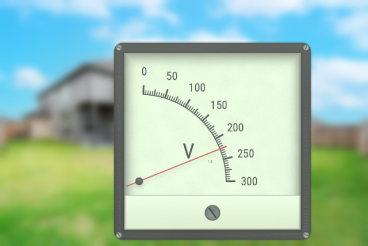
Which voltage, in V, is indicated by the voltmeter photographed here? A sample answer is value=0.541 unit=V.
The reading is value=225 unit=V
